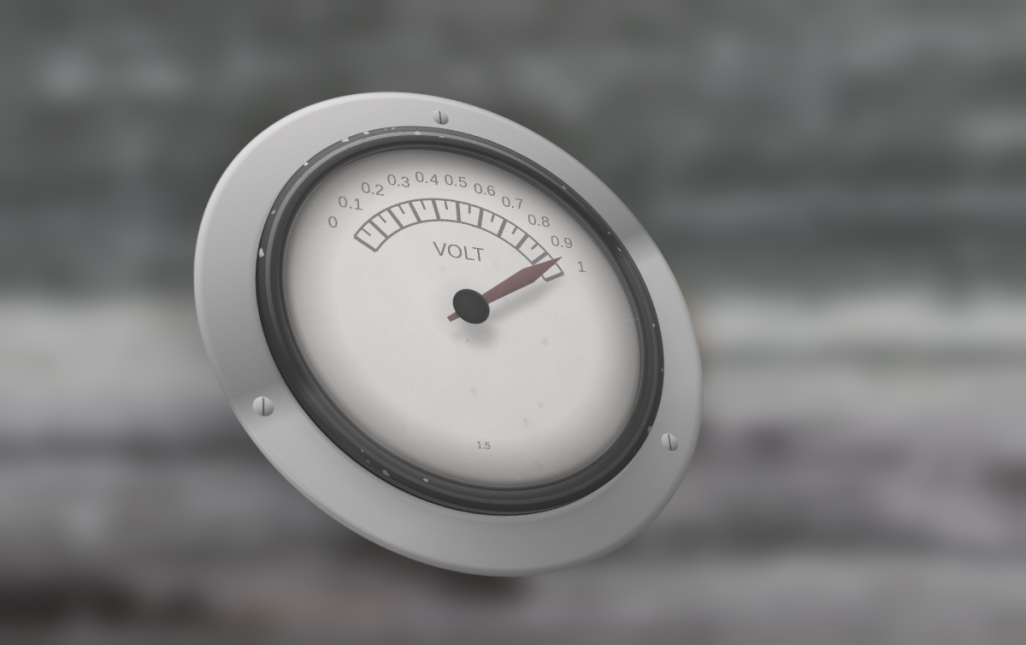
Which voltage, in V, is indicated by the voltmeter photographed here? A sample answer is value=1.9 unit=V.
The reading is value=0.95 unit=V
